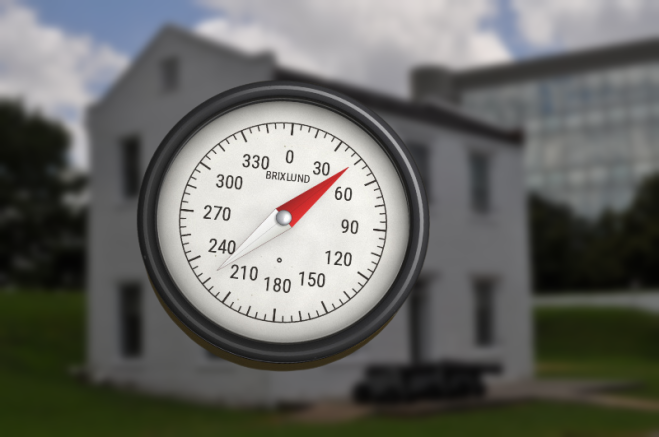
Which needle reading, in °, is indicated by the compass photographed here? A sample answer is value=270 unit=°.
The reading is value=45 unit=°
